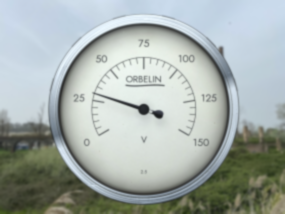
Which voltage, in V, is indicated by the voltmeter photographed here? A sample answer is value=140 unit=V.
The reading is value=30 unit=V
